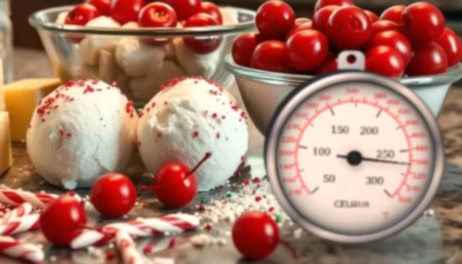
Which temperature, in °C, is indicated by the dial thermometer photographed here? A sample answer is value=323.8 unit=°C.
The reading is value=262.5 unit=°C
